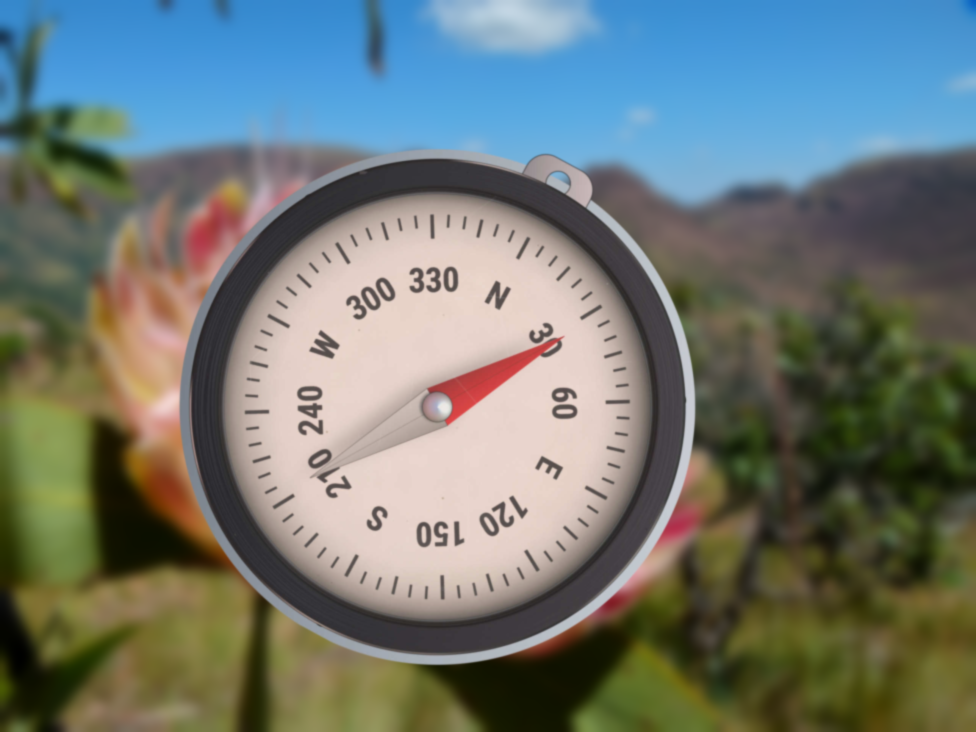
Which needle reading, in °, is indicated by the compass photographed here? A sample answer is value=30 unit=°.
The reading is value=32.5 unit=°
